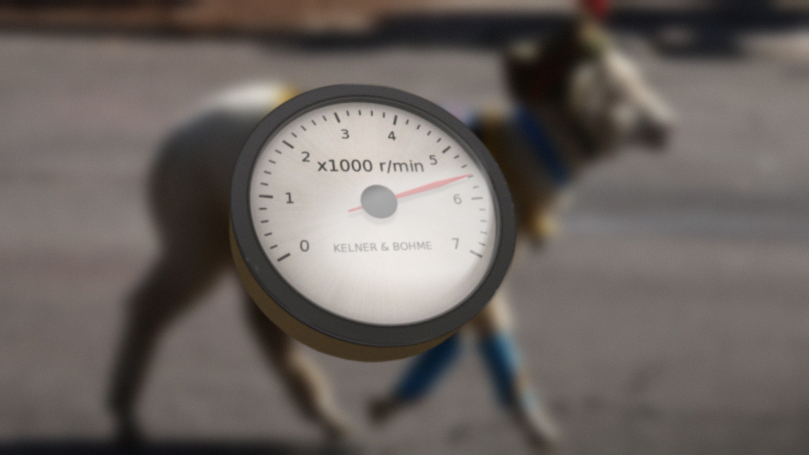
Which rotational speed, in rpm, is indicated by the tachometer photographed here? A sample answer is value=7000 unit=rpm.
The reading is value=5600 unit=rpm
